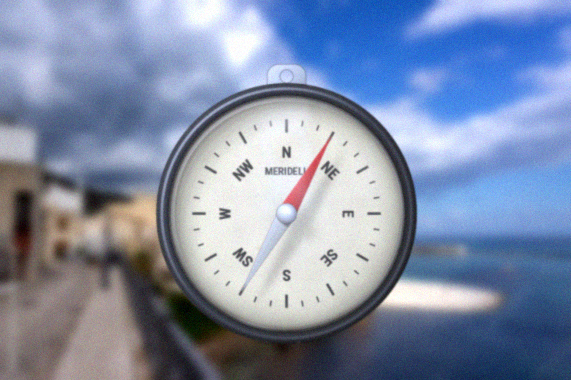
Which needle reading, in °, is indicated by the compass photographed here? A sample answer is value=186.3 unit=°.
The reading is value=30 unit=°
